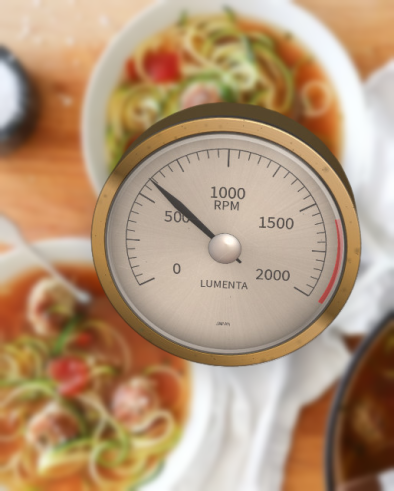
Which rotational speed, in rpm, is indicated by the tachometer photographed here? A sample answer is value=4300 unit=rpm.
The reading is value=600 unit=rpm
